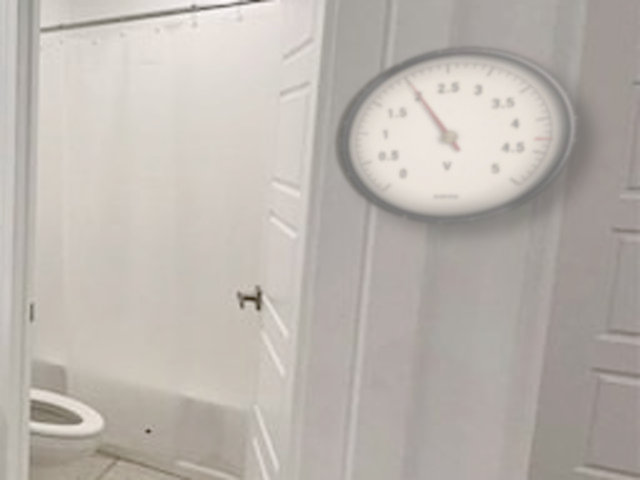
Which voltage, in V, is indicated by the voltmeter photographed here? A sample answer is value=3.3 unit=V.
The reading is value=2 unit=V
